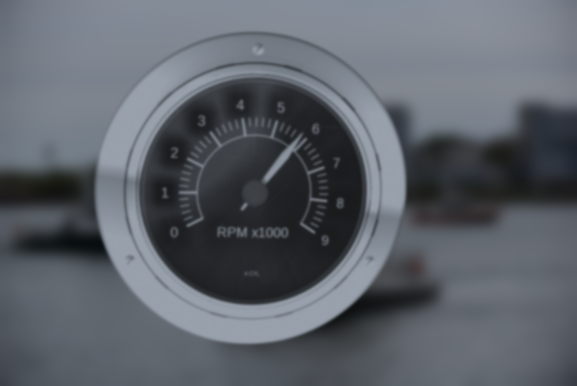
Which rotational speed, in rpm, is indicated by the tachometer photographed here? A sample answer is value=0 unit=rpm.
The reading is value=5800 unit=rpm
